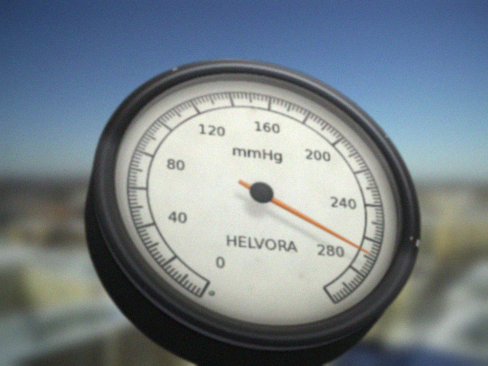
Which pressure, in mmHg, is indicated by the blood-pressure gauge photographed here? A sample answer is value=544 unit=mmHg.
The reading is value=270 unit=mmHg
